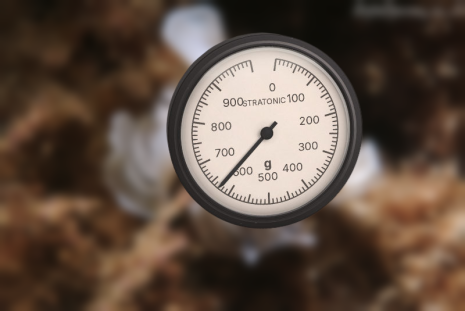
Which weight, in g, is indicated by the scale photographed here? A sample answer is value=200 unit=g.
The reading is value=630 unit=g
